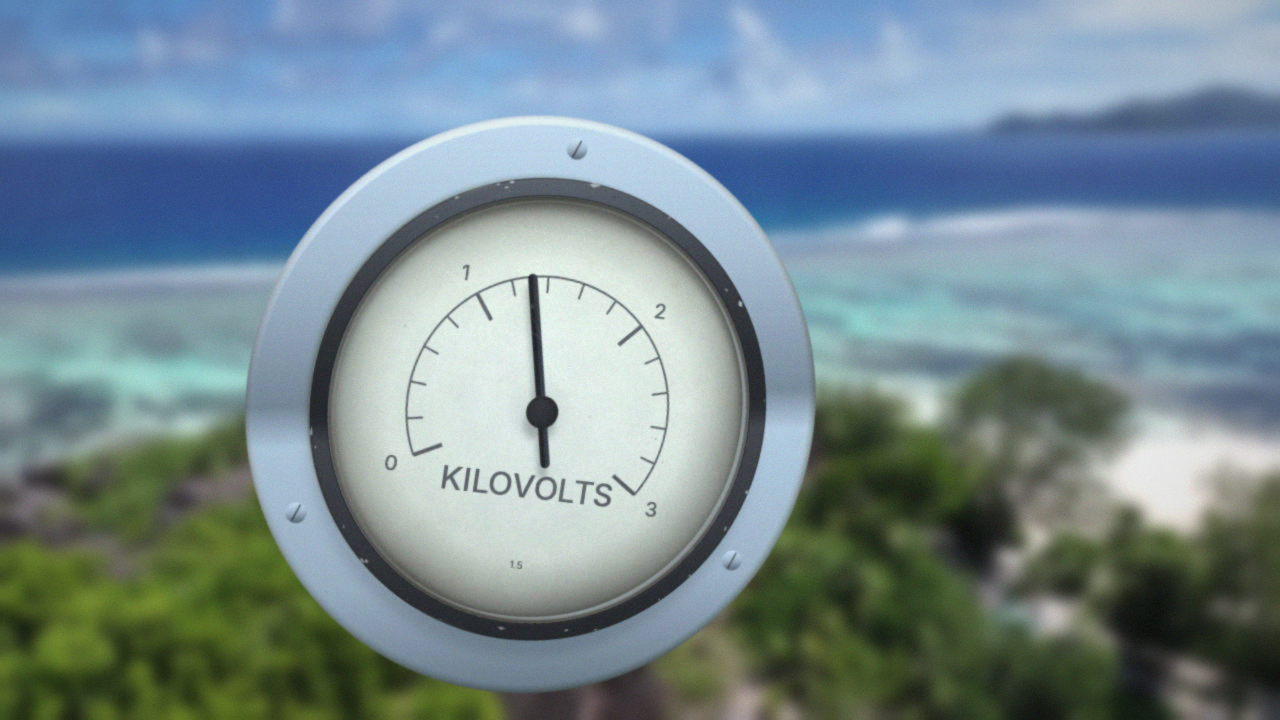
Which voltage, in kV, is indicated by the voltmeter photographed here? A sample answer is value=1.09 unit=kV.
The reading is value=1.3 unit=kV
